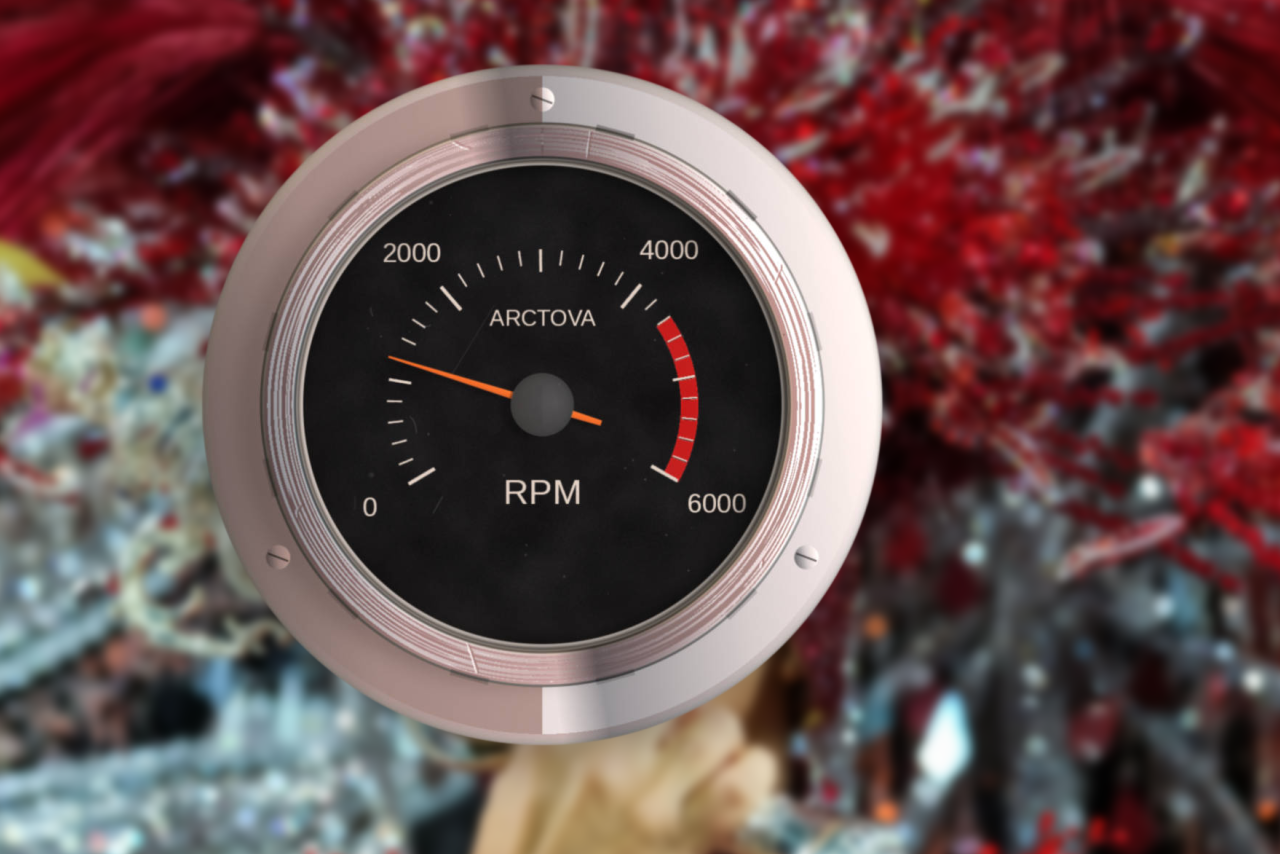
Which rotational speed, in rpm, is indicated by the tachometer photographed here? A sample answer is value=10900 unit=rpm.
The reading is value=1200 unit=rpm
